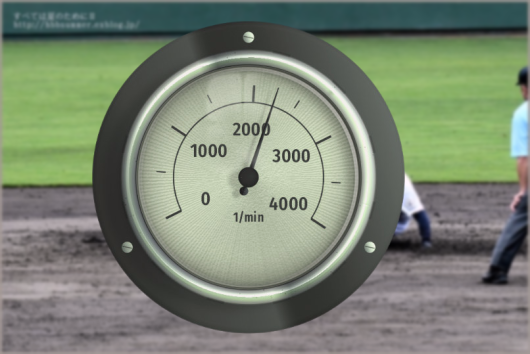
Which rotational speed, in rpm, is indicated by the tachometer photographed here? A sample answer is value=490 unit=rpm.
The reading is value=2250 unit=rpm
